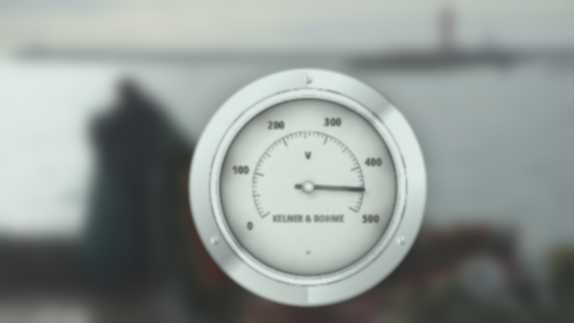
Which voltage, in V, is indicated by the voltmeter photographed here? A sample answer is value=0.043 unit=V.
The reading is value=450 unit=V
